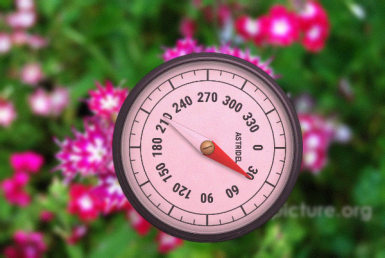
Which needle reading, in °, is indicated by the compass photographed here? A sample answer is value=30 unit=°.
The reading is value=35 unit=°
